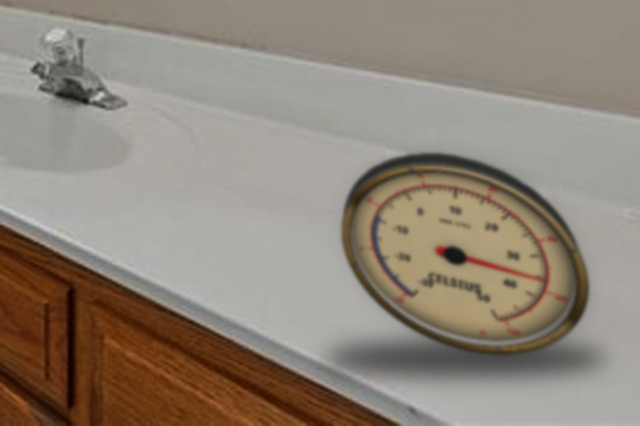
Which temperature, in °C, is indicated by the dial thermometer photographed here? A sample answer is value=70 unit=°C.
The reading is value=35 unit=°C
